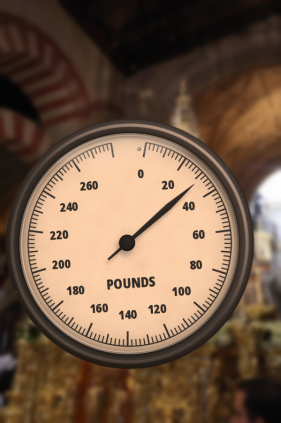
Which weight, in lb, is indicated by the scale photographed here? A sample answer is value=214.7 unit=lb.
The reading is value=32 unit=lb
